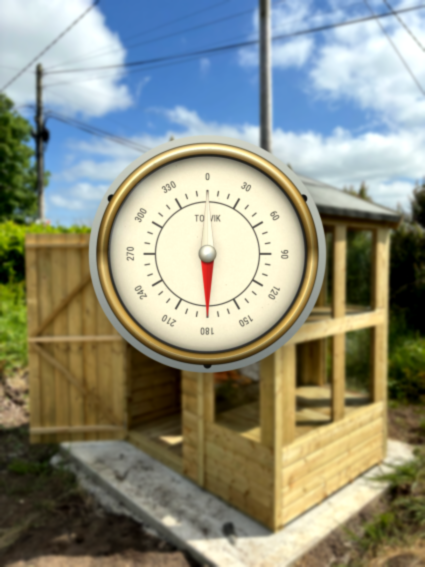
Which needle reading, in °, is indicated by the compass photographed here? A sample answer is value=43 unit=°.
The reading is value=180 unit=°
